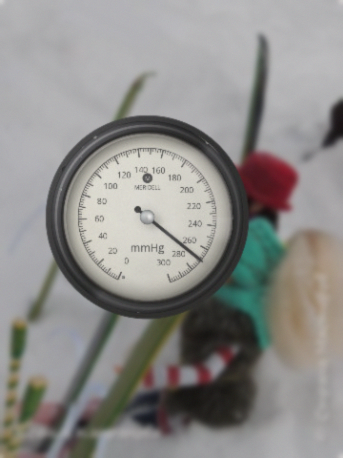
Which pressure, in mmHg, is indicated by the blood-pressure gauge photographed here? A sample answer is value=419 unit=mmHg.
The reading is value=270 unit=mmHg
